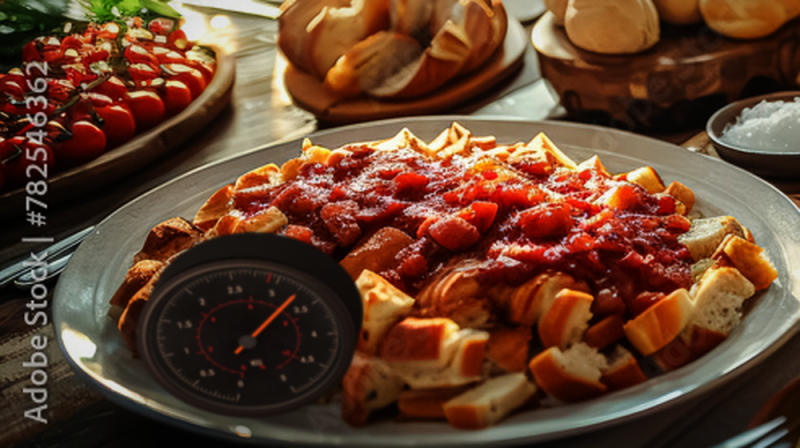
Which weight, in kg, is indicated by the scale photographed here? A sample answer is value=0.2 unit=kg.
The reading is value=3.25 unit=kg
